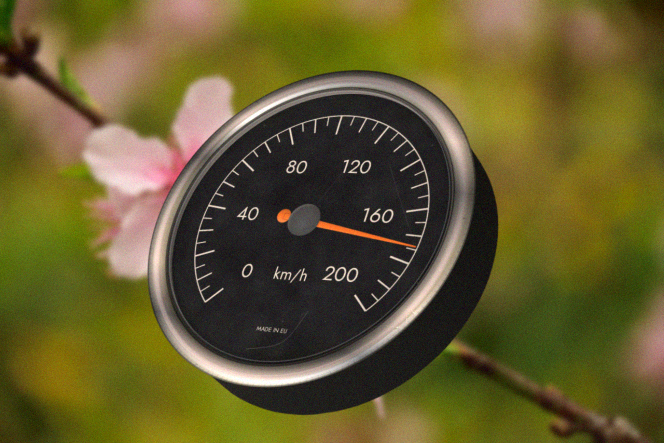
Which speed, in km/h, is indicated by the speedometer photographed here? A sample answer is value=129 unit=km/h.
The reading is value=175 unit=km/h
